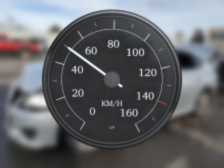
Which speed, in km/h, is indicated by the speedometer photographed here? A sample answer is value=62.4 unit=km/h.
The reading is value=50 unit=km/h
